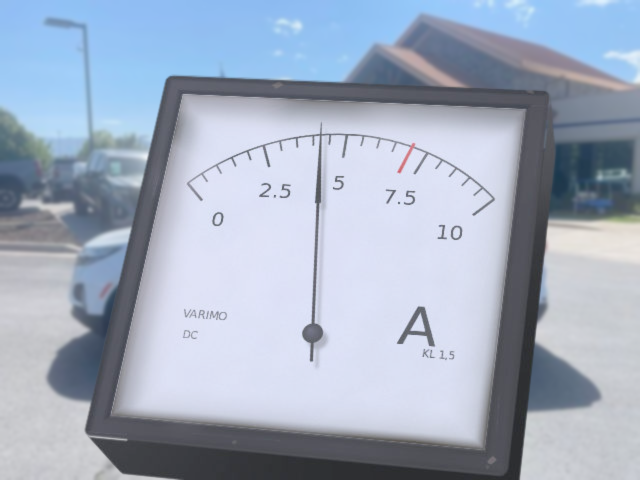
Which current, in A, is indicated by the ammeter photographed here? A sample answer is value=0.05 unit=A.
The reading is value=4.25 unit=A
